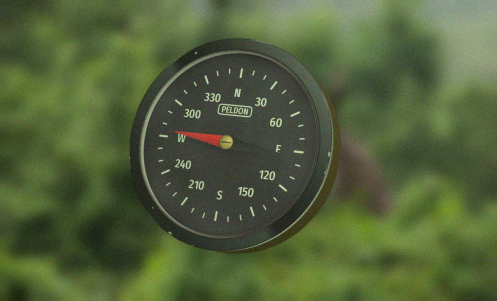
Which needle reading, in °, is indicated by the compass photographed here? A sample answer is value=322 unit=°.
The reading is value=275 unit=°
